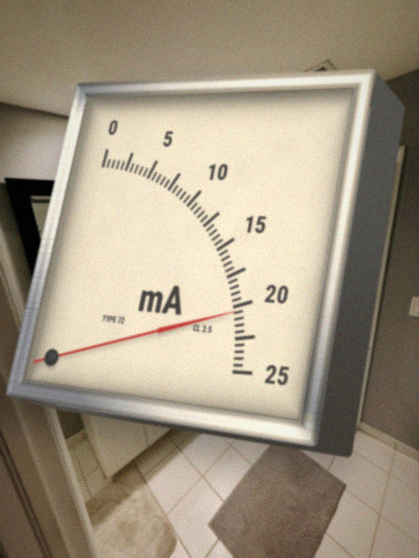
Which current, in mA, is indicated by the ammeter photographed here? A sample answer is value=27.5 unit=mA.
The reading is value=20.5 unit=mA
